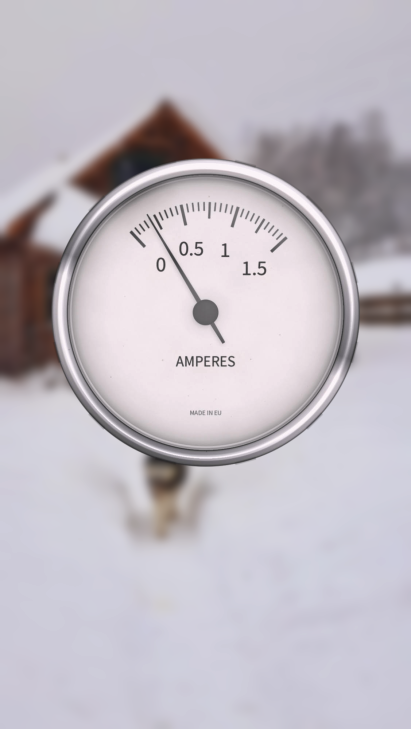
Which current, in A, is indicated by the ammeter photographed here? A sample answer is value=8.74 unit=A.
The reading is value=0.2 unit=A
